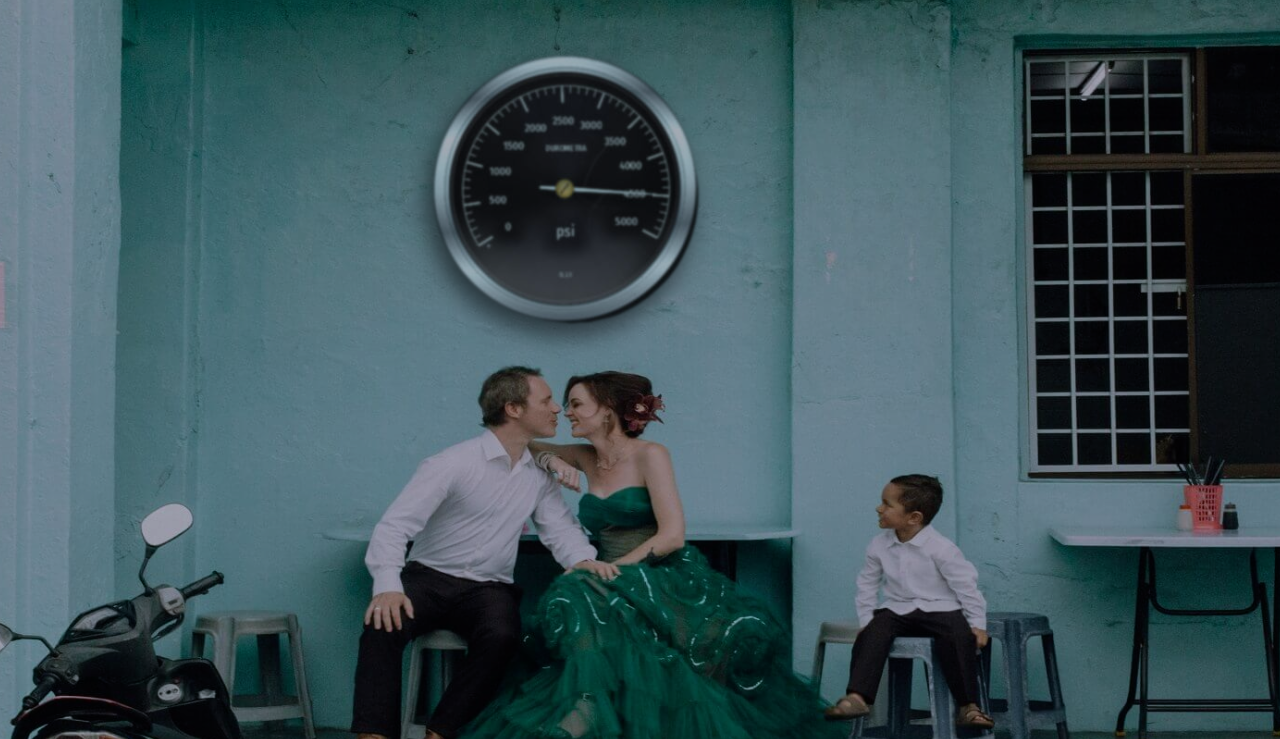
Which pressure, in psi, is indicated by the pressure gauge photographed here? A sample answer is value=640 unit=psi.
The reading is value=4500 unit=psi
